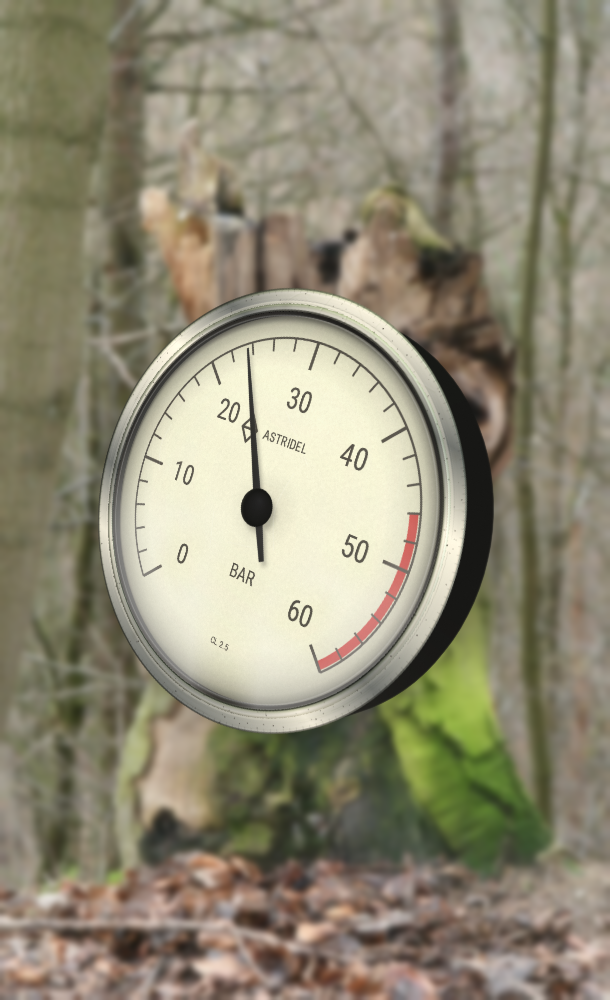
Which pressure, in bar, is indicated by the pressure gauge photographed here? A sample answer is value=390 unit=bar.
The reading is value=24 unit=bar
